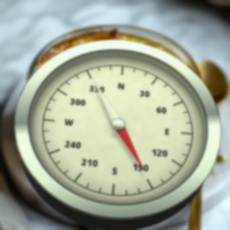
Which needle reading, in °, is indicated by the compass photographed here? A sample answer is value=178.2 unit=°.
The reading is value=150 unit=°
